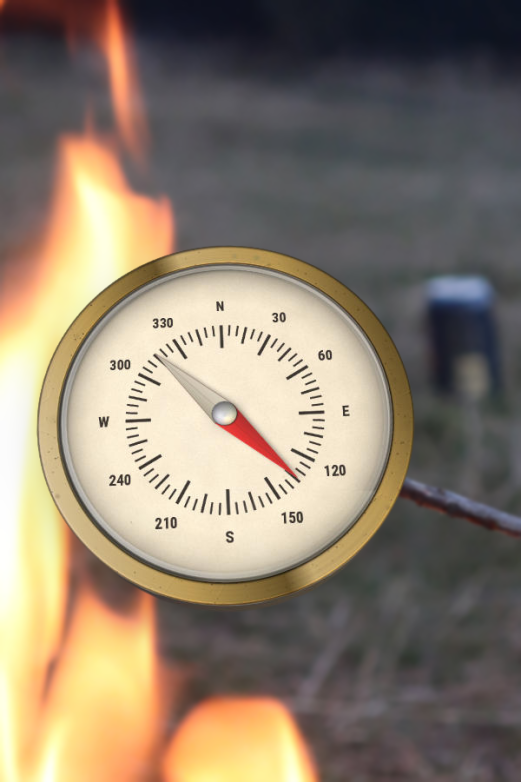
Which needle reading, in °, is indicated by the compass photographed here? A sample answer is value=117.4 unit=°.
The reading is value=135 unit=°
